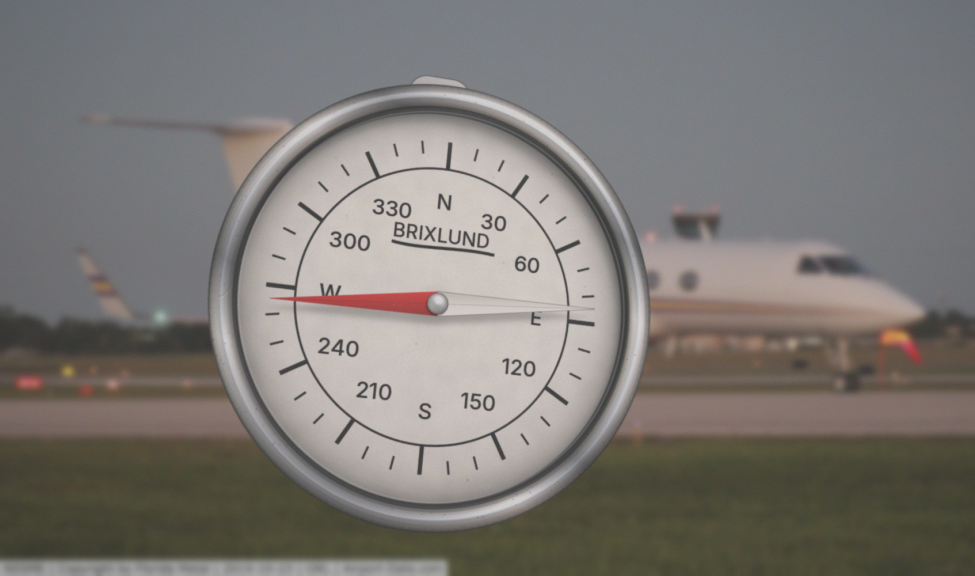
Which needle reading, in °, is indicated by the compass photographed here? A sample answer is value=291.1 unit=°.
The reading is value=265 unit=°
